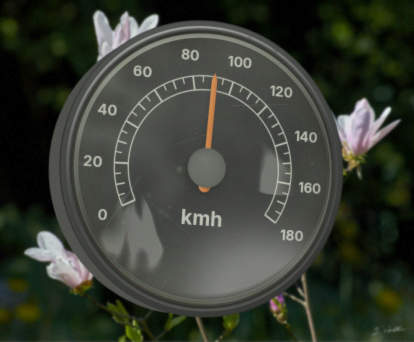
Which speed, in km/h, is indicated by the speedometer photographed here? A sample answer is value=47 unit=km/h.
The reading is value=90 unit=km/h
